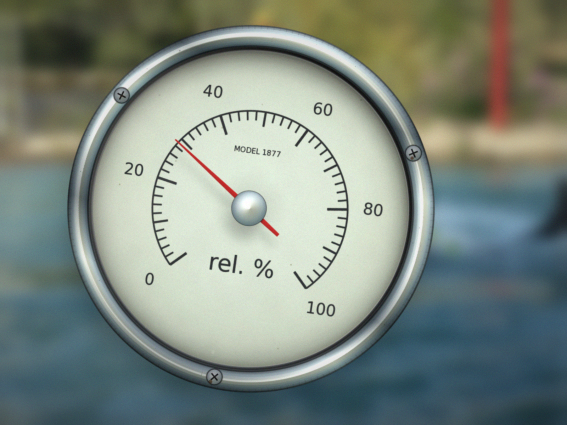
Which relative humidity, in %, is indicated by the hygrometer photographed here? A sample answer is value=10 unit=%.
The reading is value=29 unit=%
